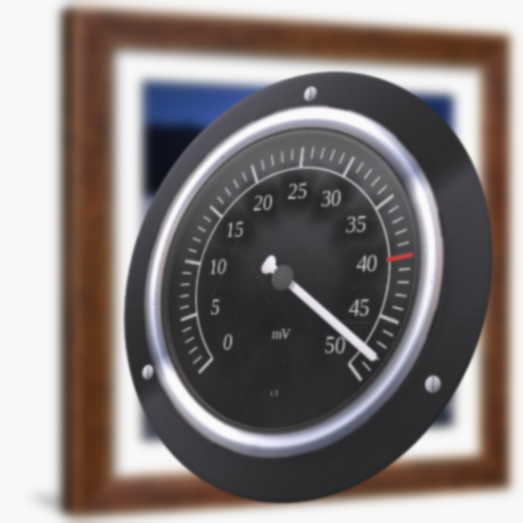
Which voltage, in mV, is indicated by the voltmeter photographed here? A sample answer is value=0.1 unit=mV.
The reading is value=48 unit=mV
